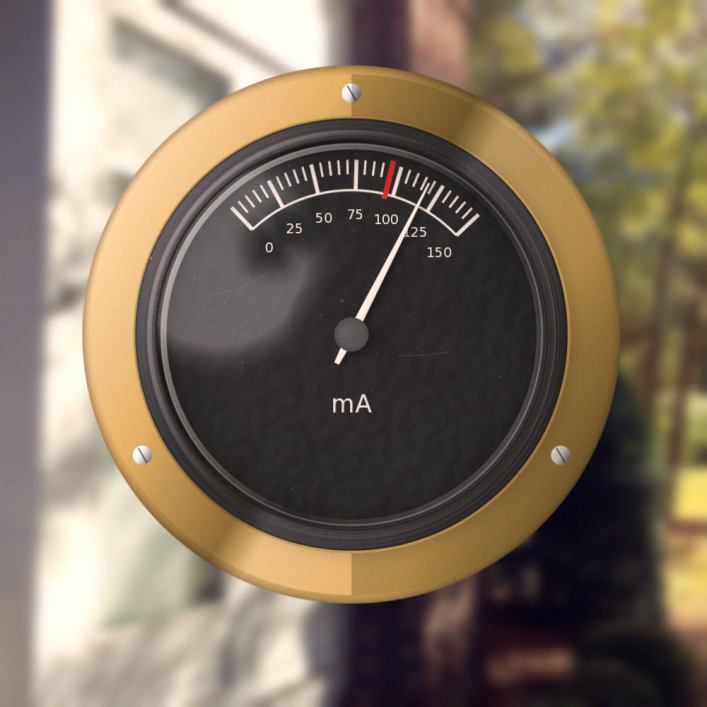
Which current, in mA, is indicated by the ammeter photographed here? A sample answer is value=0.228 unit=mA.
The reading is value=117.5 unit=mA
